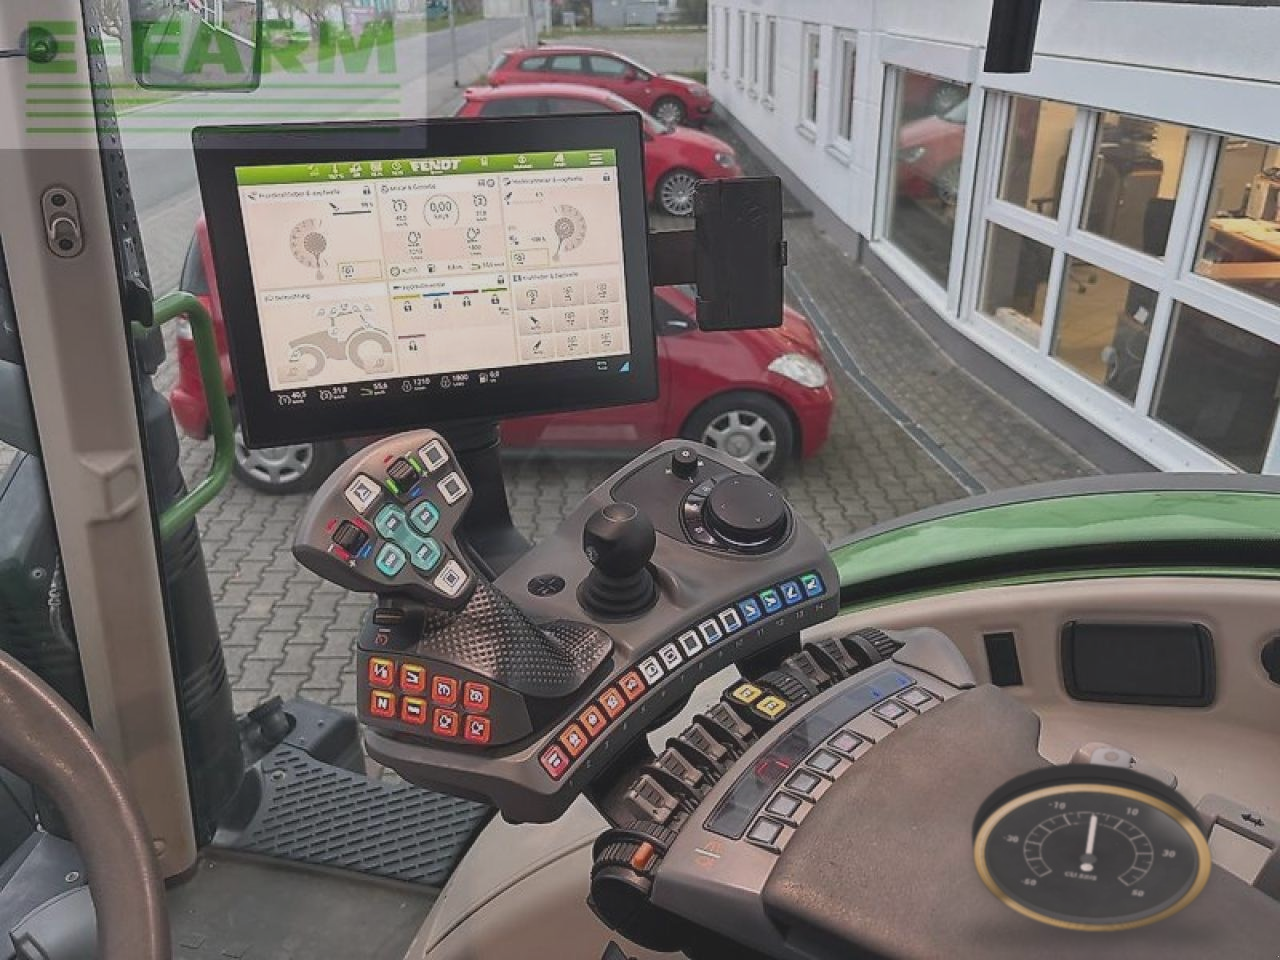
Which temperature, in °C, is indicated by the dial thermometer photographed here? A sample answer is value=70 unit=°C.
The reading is value=0 unit=°C
